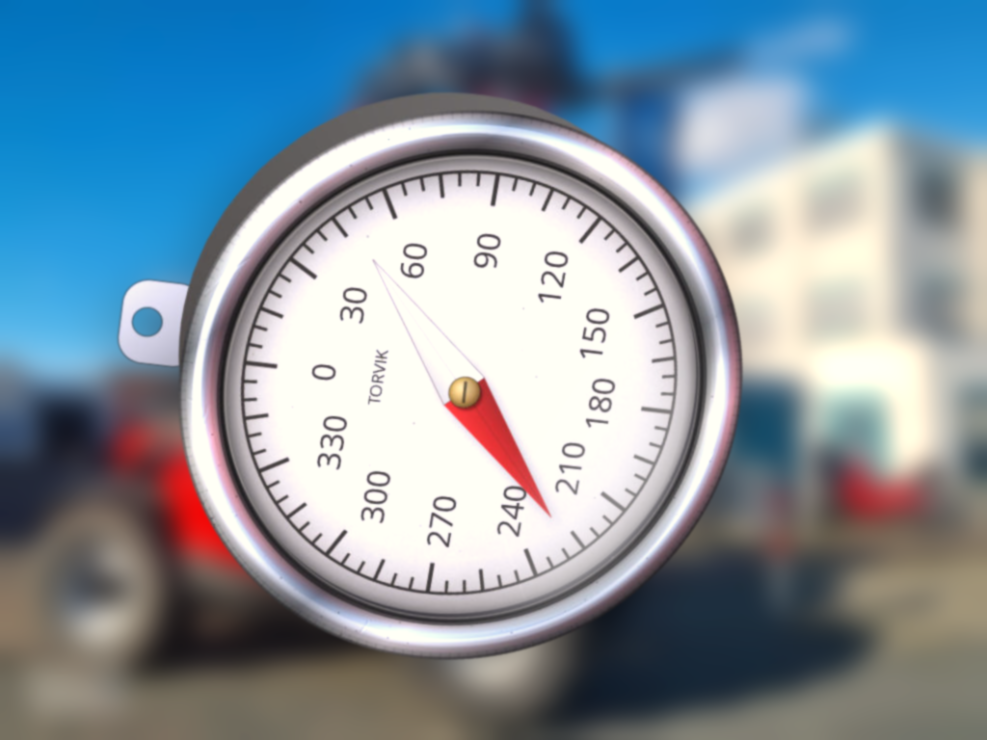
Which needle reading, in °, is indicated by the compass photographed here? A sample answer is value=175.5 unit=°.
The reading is value=227.5 unit=°
